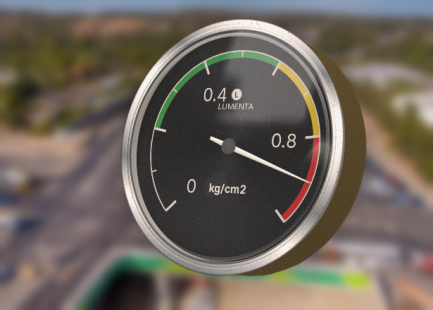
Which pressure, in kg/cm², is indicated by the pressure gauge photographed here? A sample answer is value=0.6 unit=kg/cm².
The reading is value=0.9 unit=kg/cm²
